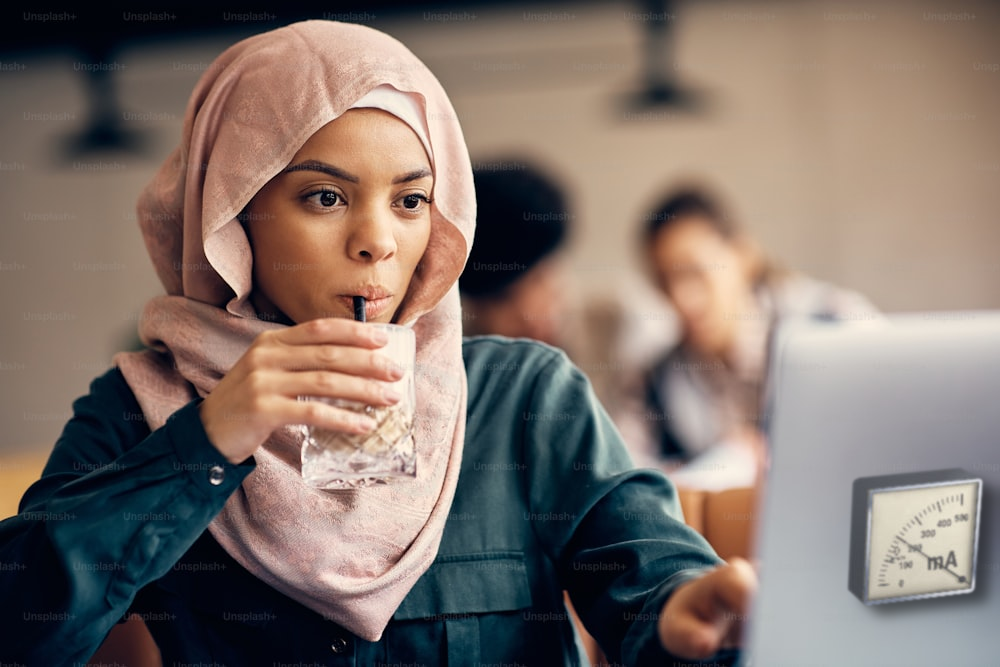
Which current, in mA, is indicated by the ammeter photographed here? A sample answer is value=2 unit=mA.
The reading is value=200 unit=mA
